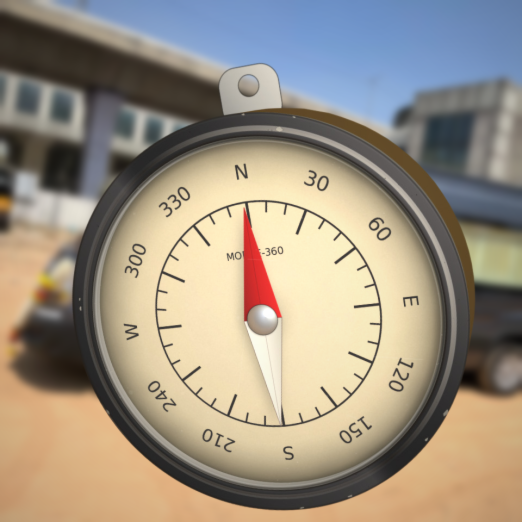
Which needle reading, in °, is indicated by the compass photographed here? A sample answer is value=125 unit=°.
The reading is value=0 unit=°
